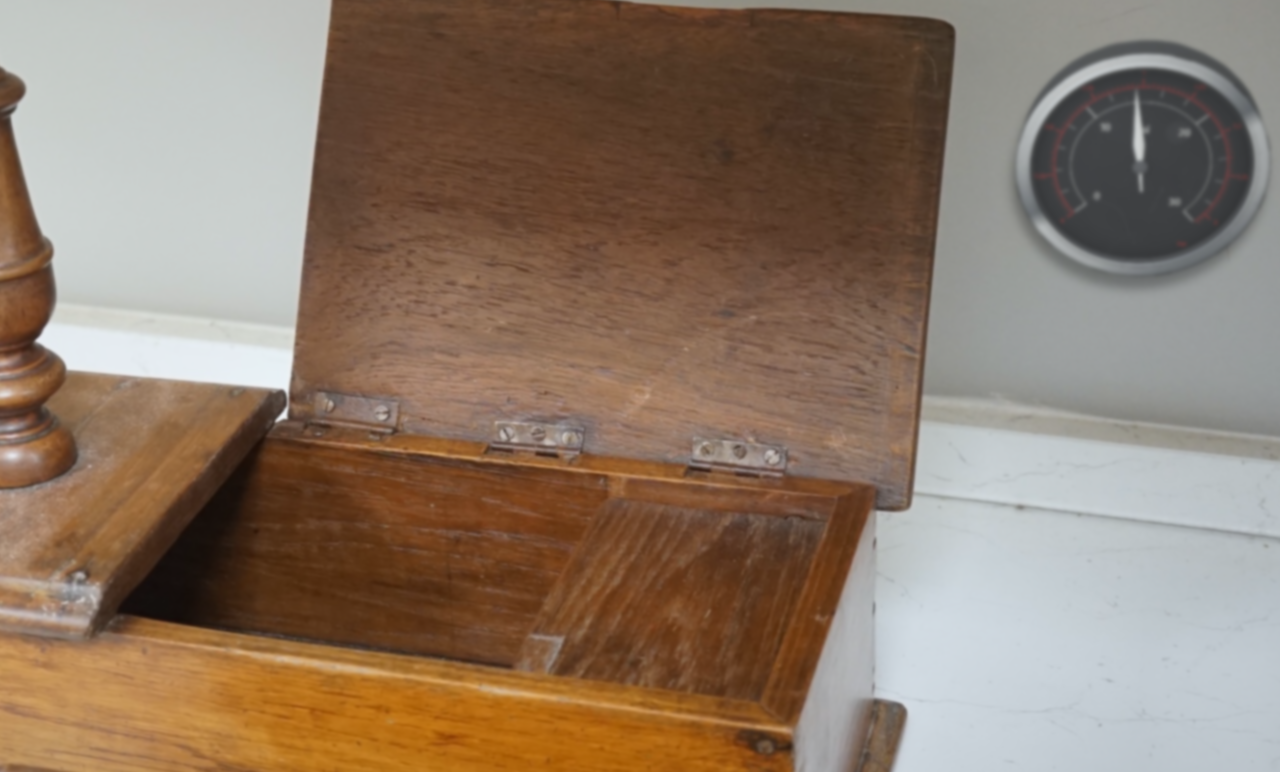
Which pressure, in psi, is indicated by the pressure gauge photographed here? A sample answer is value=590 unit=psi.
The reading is value=14 unit=psi
